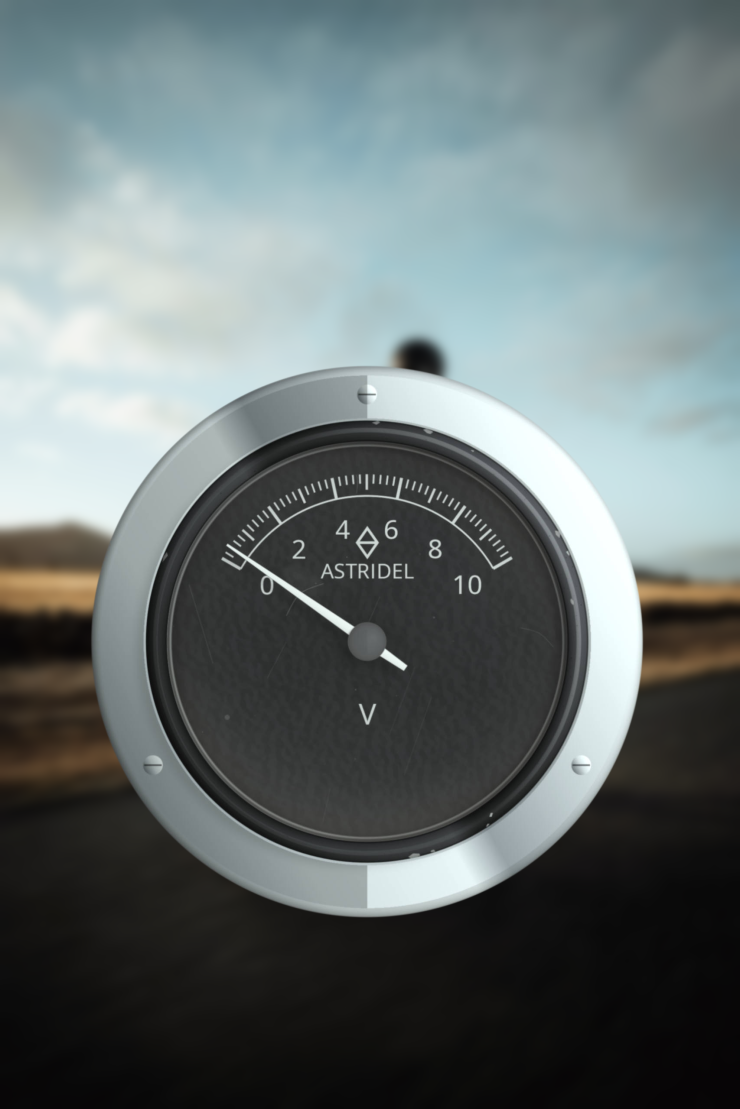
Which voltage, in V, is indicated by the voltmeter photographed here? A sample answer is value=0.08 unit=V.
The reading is value=0.4 unit=V
